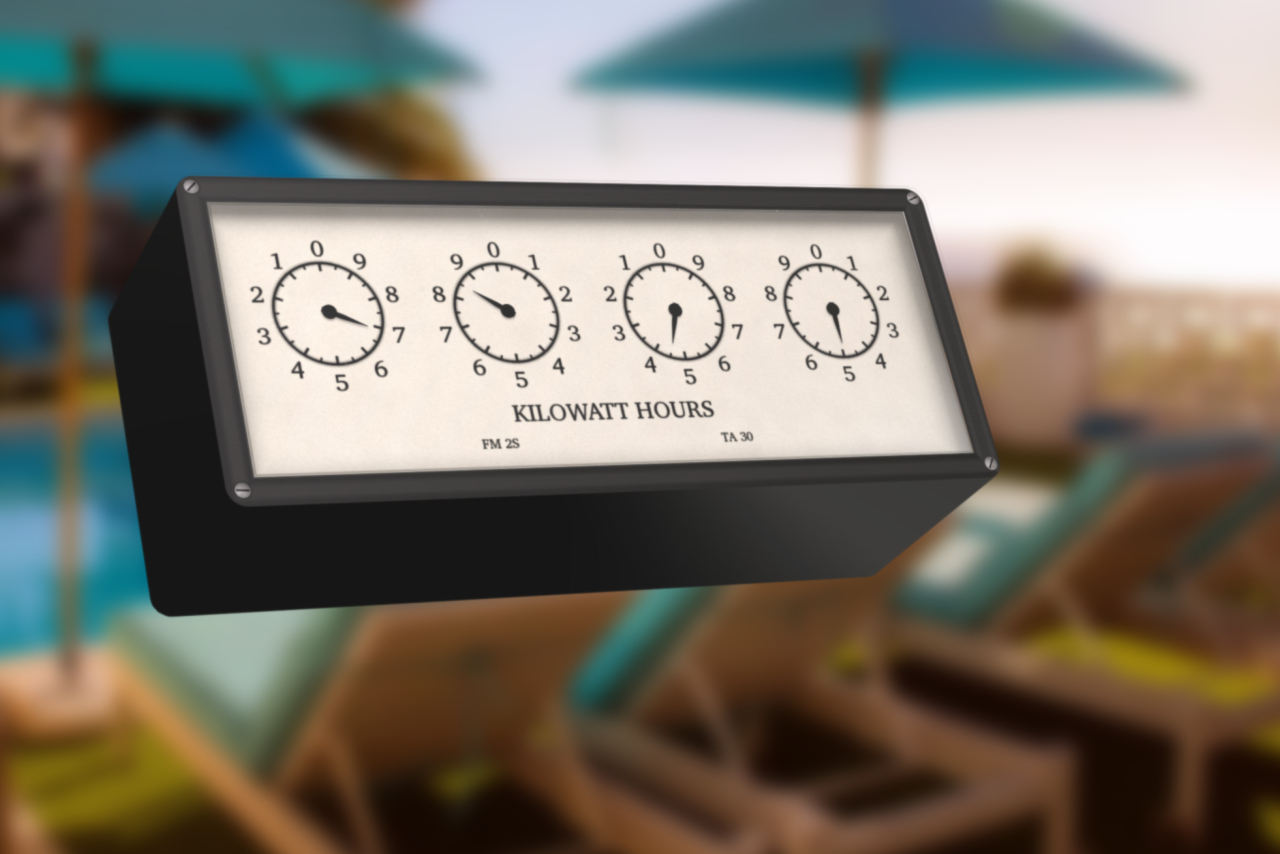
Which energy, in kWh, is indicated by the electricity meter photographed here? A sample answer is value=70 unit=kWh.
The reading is value=6845 unit=kWh
